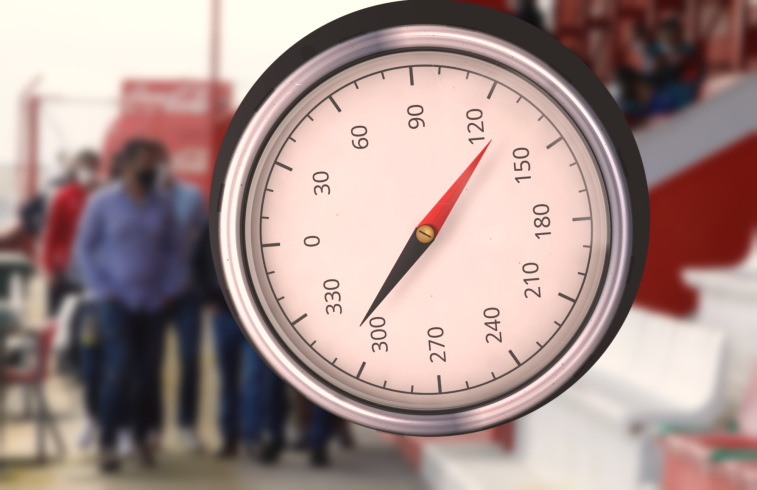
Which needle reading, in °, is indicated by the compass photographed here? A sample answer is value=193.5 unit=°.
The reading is value=130 unit=°
